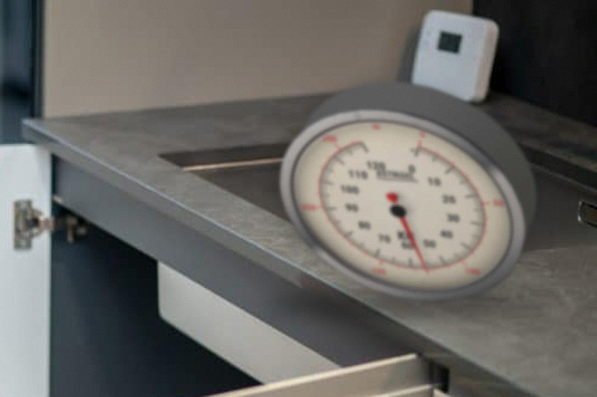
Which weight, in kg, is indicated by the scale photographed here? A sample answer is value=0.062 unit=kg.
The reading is value=55 unit=kg
